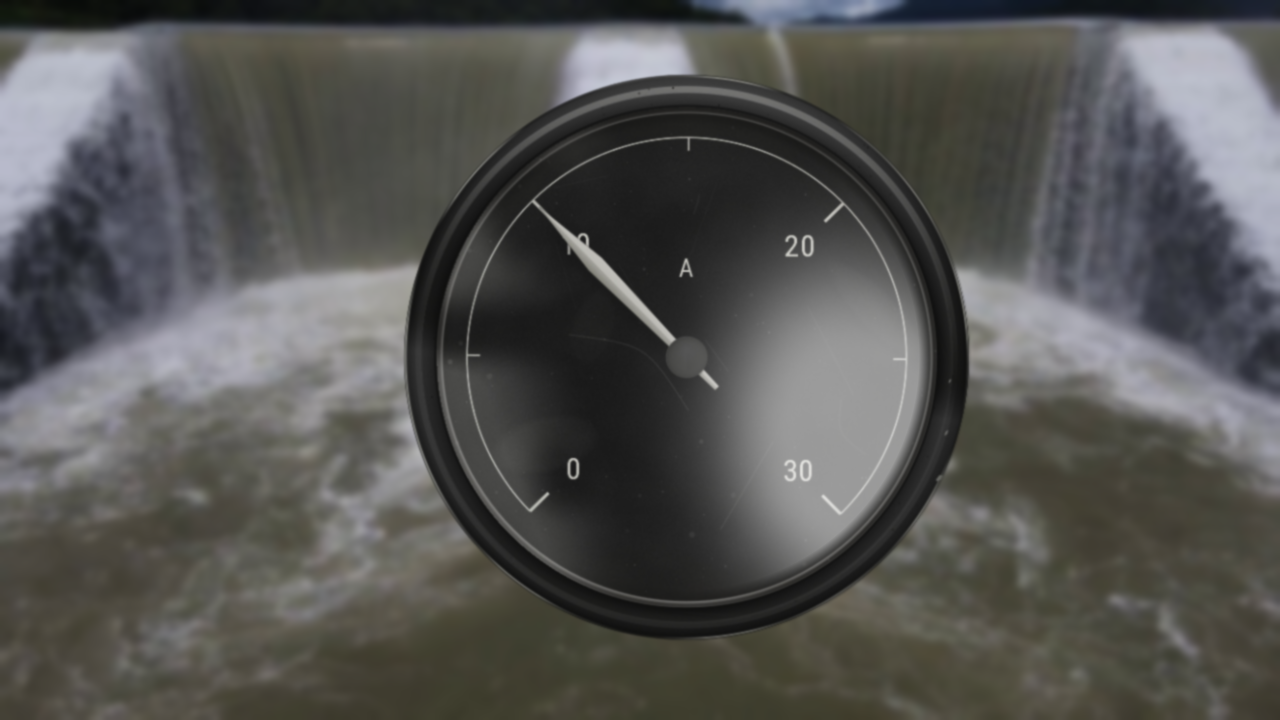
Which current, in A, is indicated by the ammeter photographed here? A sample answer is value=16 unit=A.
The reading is value=10 unit=A
